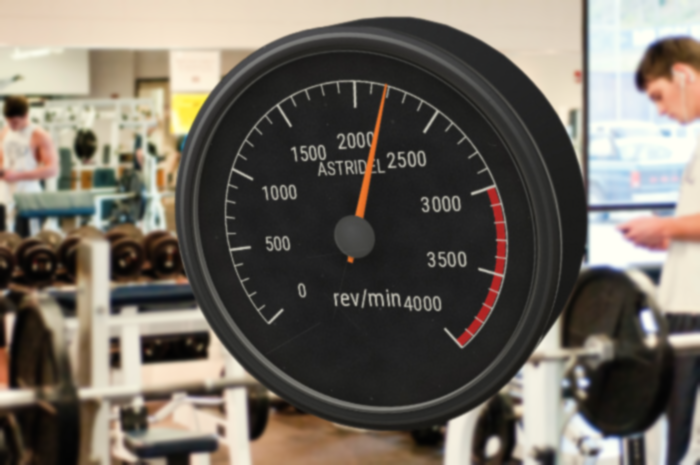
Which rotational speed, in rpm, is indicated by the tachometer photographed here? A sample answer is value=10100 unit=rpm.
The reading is value=2200 unit=rpm
